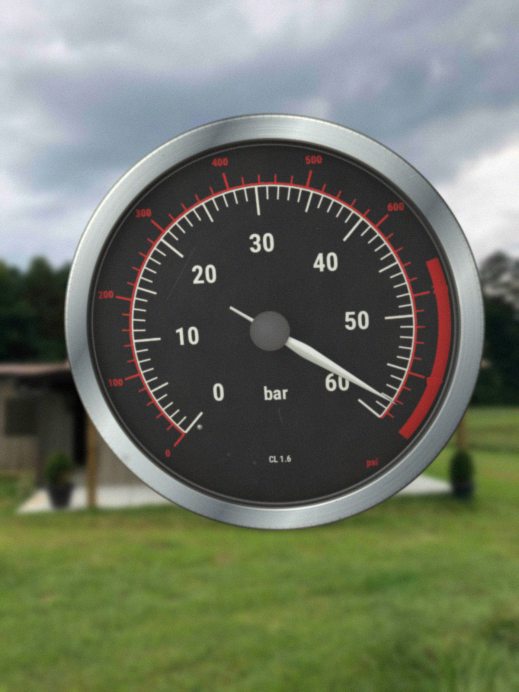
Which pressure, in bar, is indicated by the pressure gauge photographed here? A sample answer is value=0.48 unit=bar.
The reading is value=58 unit=bar
